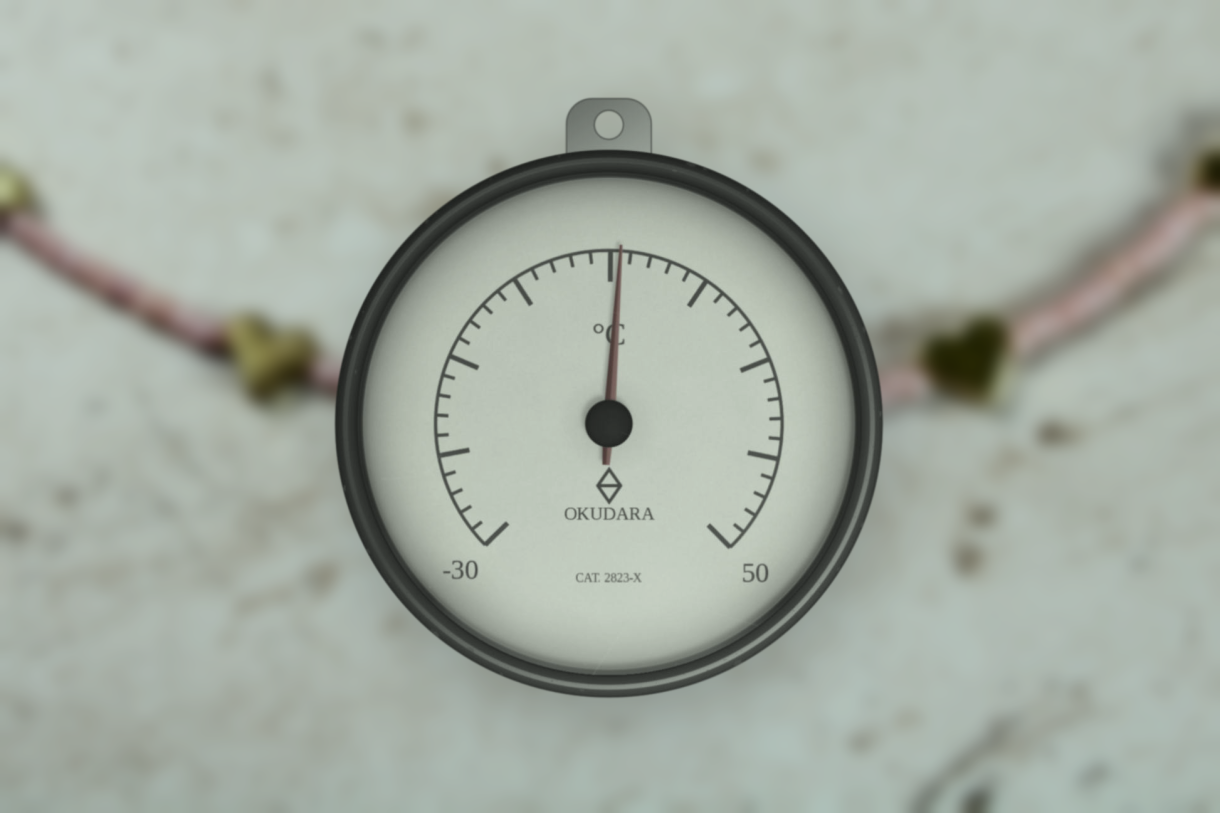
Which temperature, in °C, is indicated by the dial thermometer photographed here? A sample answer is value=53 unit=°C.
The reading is value=11 unit=°C
